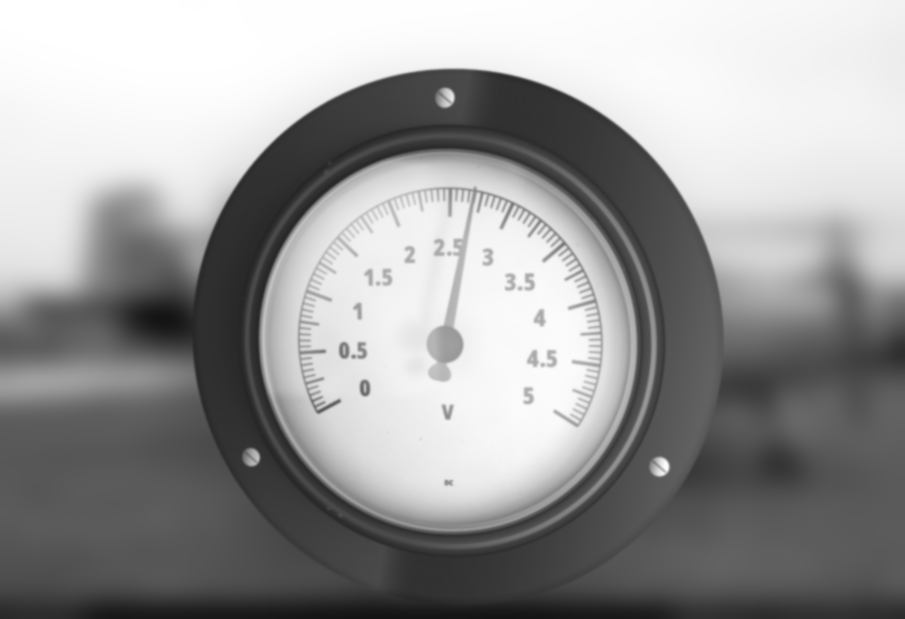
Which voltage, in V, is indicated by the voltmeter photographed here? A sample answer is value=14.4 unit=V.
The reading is value=2.7 unit=V
